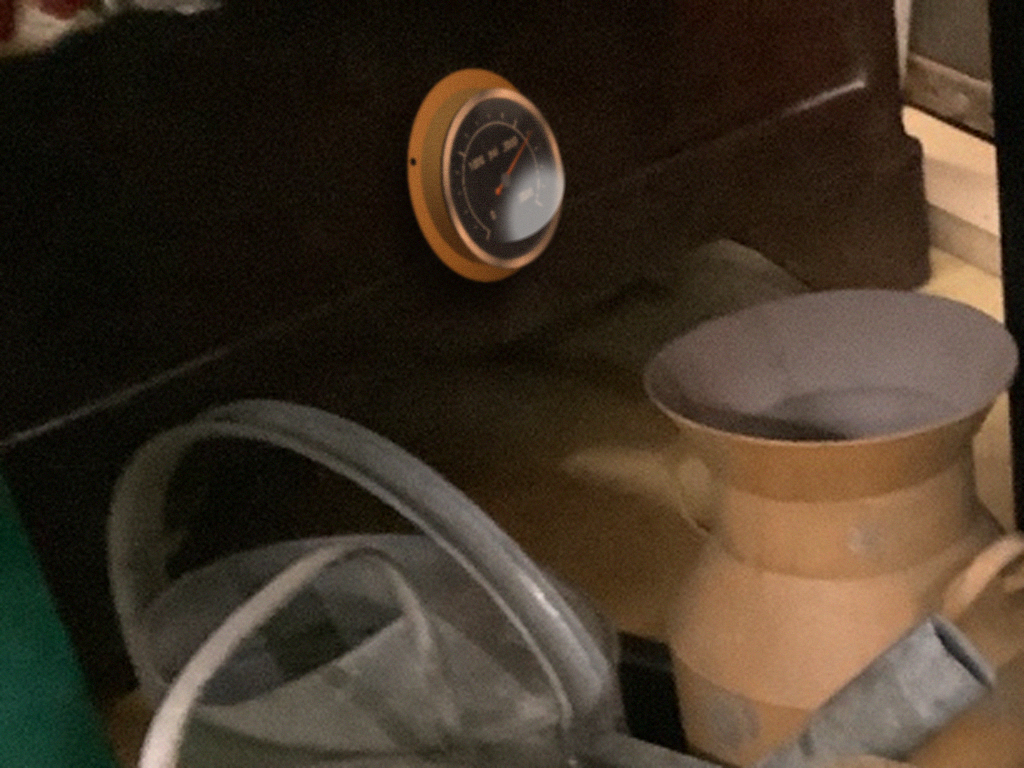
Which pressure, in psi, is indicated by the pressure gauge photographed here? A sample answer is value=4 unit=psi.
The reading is value=2200 unit=psi
